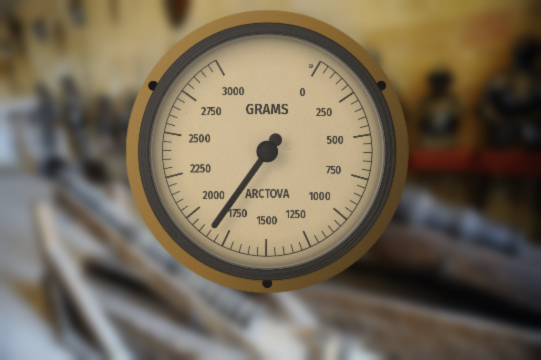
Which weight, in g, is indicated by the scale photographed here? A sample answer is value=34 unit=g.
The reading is value=1850 unit=g
